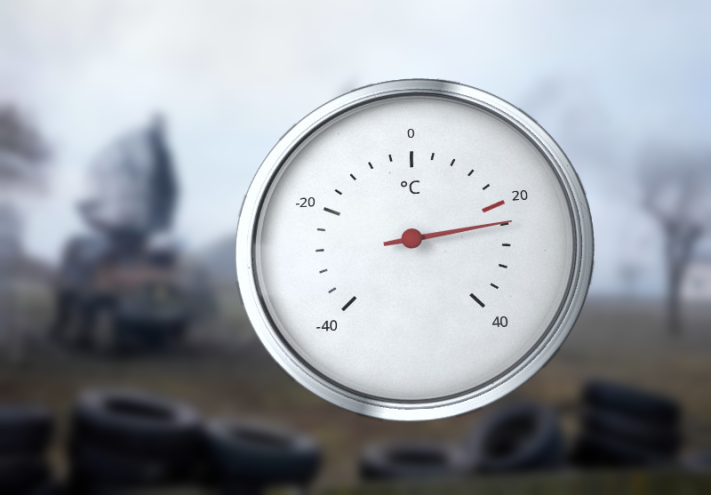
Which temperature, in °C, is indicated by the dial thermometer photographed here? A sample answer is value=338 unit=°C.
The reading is value=24 unit=°C
